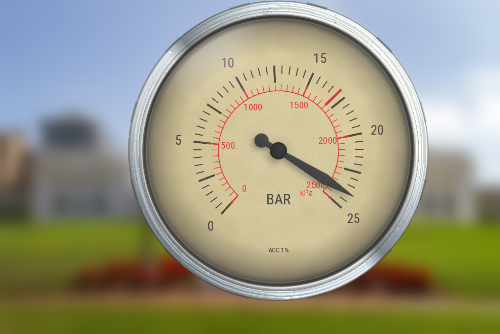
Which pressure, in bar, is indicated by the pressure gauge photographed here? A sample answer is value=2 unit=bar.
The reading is value=24 unit=bar
